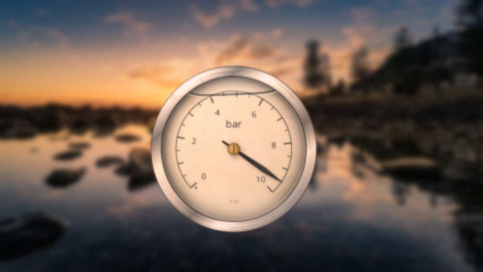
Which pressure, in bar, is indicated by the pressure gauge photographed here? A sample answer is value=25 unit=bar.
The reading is value=9.5 unit=bar
